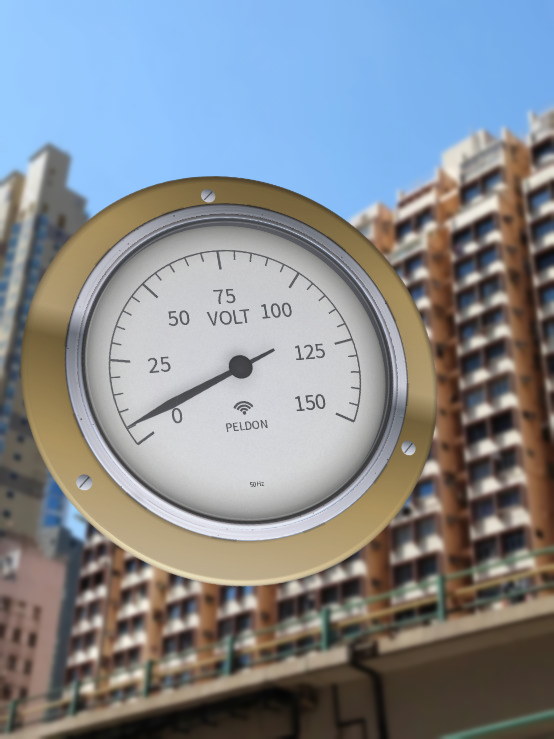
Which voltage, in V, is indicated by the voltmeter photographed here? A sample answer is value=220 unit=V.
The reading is value=5 unit=V
